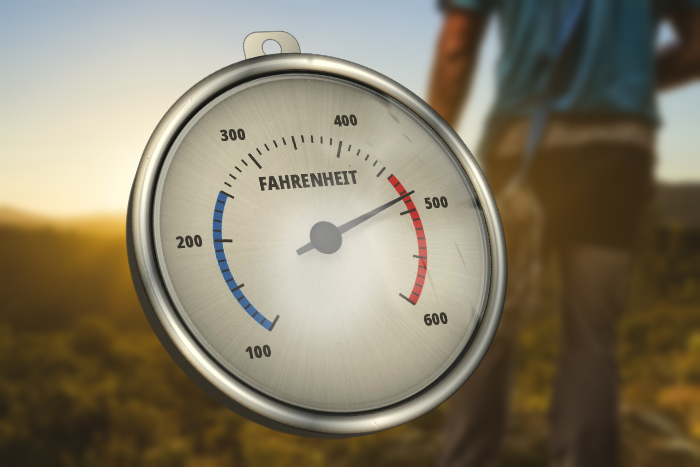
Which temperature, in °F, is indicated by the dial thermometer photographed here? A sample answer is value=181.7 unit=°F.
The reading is value=485 unit=°F
